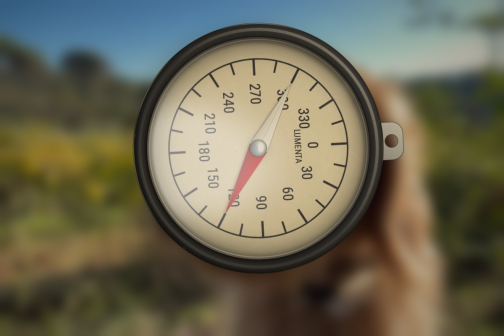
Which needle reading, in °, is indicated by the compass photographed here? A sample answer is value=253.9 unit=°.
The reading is value=120 unit=°
